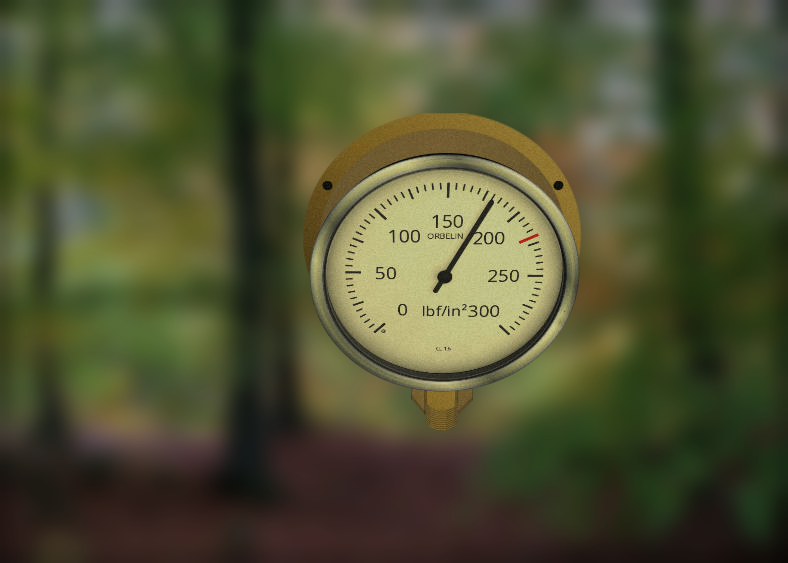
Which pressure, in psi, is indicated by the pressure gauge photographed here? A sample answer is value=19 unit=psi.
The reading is value=180 unit=psi
